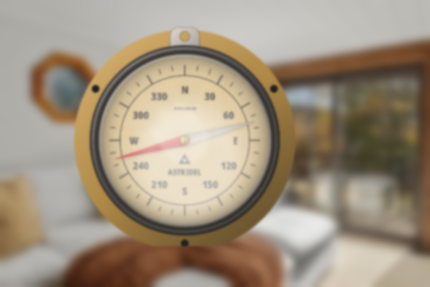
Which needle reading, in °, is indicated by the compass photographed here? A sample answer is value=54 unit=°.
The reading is value=255 unit=°
